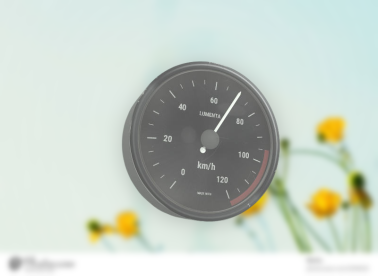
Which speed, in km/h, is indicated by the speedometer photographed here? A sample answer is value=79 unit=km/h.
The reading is value=70 unit=km/h
